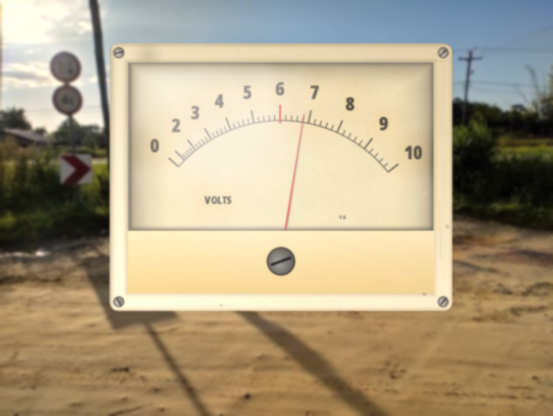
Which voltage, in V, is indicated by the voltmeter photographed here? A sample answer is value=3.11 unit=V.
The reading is value=6.8 unit=V
